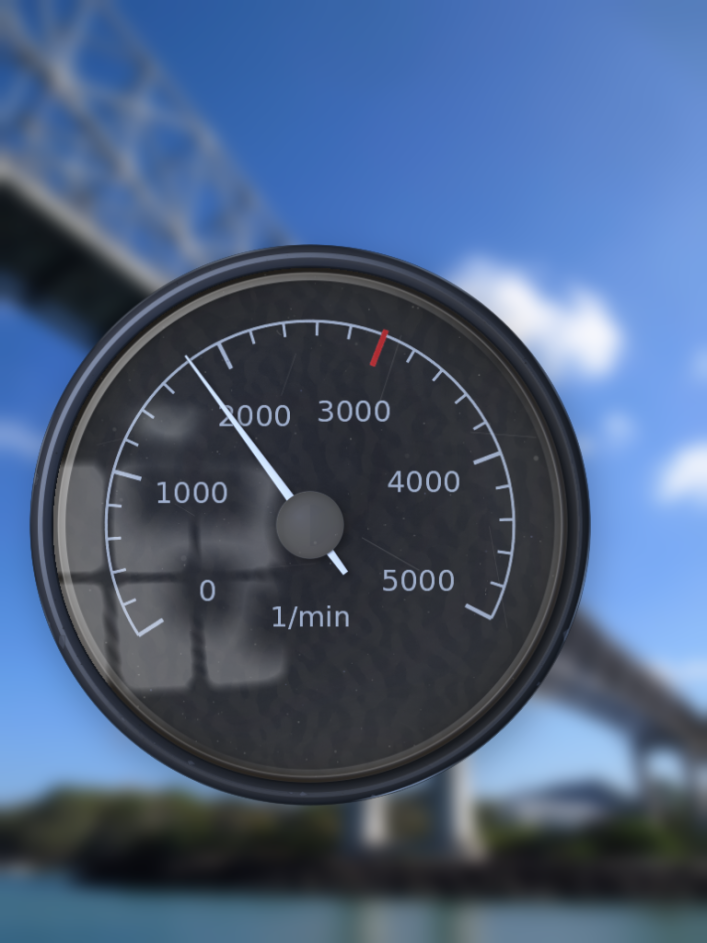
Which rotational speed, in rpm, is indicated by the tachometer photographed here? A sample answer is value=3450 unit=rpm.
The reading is value=1800 unit=rpm
